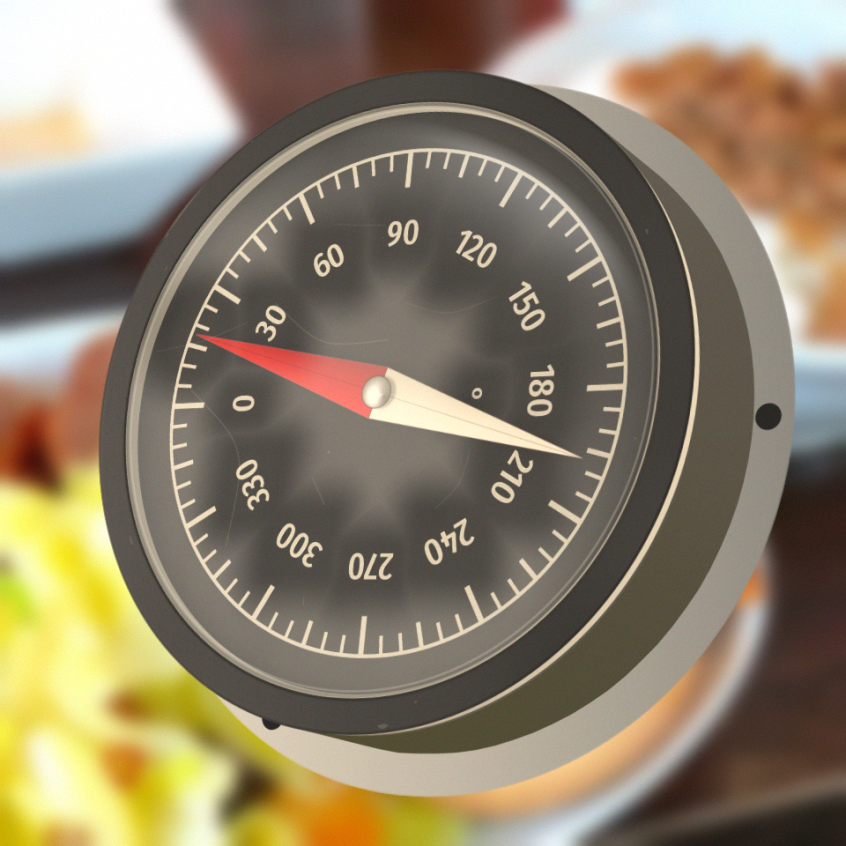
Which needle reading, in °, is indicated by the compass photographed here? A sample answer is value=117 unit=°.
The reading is value=17.5 unit=°
